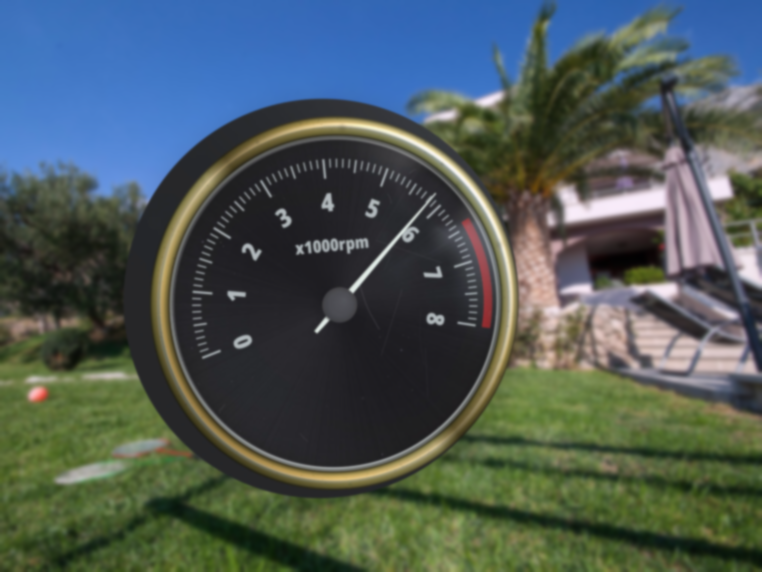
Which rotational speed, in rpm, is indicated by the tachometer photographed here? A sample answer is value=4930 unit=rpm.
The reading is value=5800 unit=rpm
